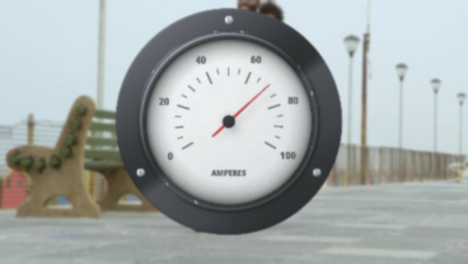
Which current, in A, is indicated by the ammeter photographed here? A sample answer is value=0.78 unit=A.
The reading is value=70 unit=A
